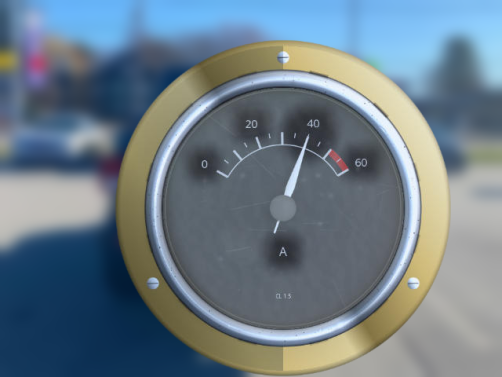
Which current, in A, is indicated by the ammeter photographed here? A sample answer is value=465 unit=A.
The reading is value=40 unit=A
